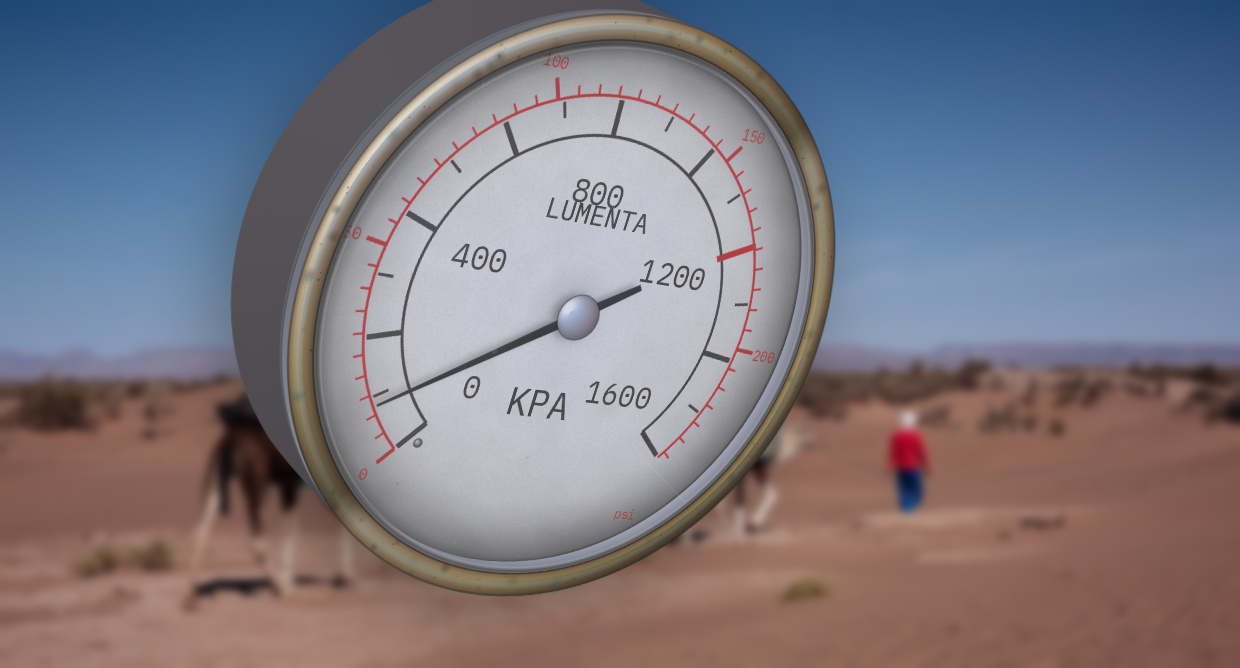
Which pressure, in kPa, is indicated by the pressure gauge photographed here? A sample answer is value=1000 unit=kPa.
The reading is value=100 unit=kPa
